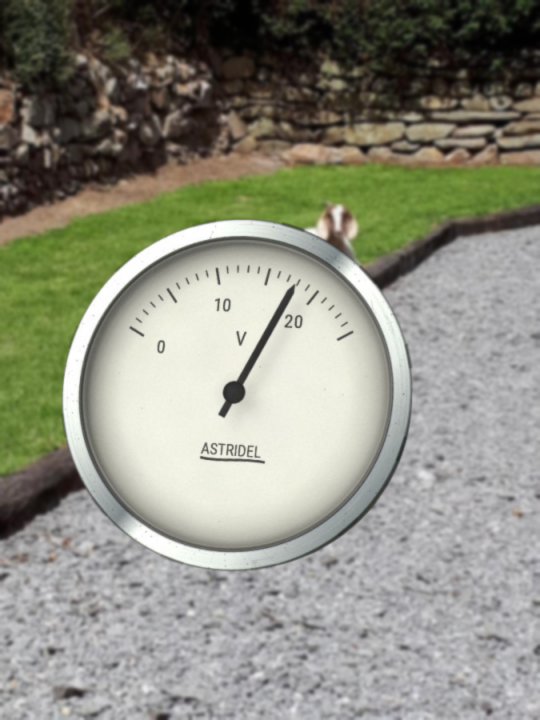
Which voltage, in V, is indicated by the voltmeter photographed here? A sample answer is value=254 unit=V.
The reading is value=18 unit=V
